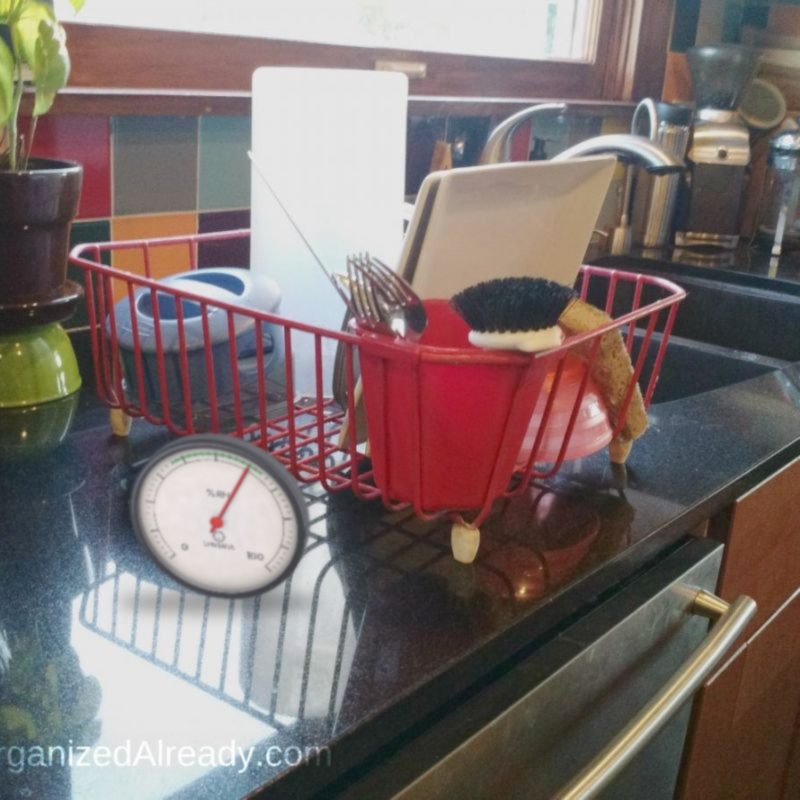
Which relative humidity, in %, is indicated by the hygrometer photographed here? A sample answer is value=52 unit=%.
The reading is value=60 unit=%
